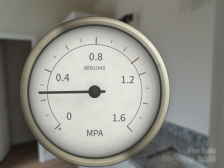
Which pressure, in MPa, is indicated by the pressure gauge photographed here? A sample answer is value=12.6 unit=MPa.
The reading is value=0.25 unit=MPa
